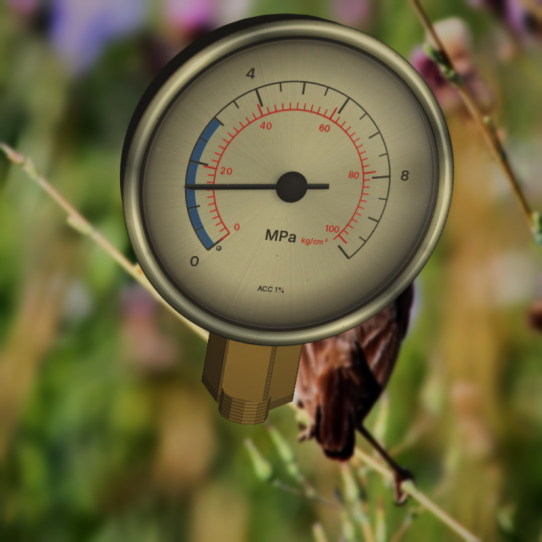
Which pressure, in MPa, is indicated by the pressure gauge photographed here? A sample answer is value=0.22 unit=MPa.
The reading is value=1.5 unit=MPa
